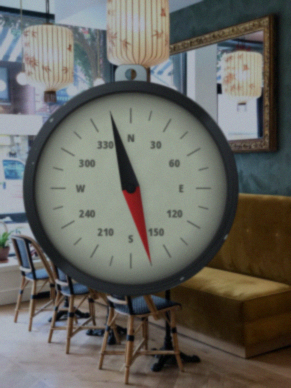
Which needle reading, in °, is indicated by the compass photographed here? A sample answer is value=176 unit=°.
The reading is value=165 unit=°
